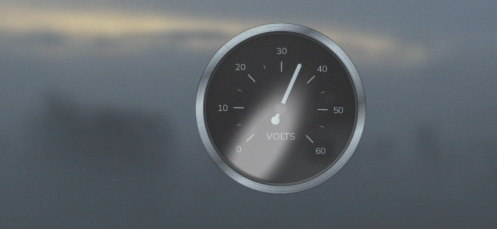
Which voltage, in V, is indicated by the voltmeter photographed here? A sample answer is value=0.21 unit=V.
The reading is value=35 unit=V
